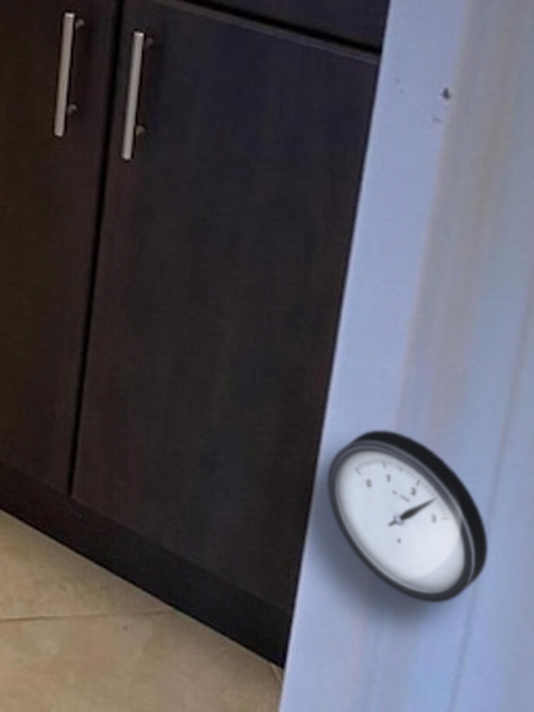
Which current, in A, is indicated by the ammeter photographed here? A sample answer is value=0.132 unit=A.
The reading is value=2.5 unit=A
